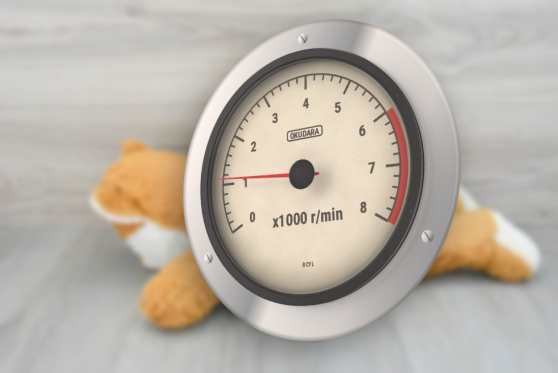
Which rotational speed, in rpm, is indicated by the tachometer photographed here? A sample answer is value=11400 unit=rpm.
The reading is value=1100 unit=rpm
